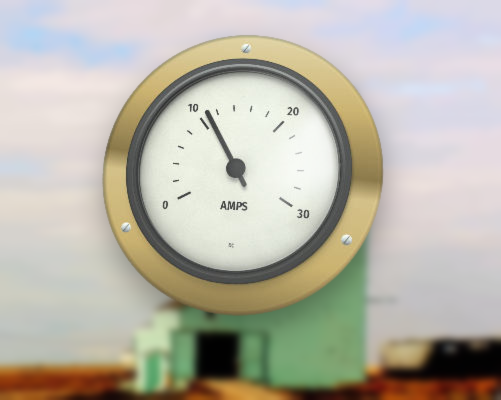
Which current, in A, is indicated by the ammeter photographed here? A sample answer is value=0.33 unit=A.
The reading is value=11 unit=A
